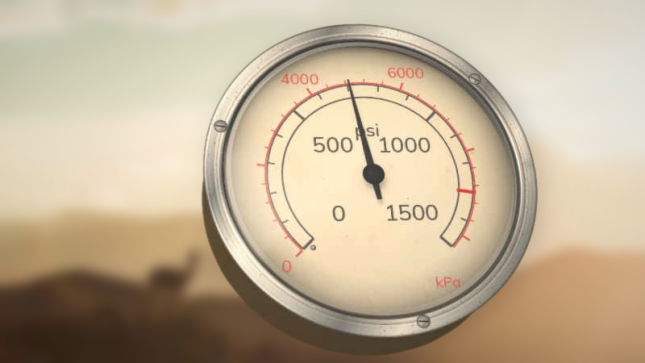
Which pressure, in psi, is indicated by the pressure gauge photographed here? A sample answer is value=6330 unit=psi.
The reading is value=700 unit=psi
